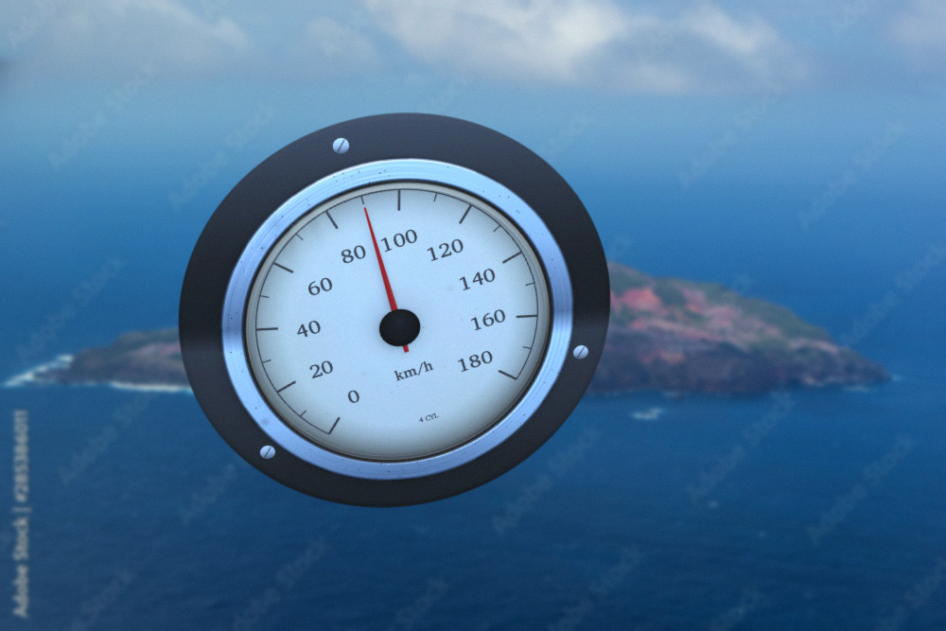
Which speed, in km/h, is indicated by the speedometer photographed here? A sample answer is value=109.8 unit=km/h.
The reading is value=90 unit=km/h
